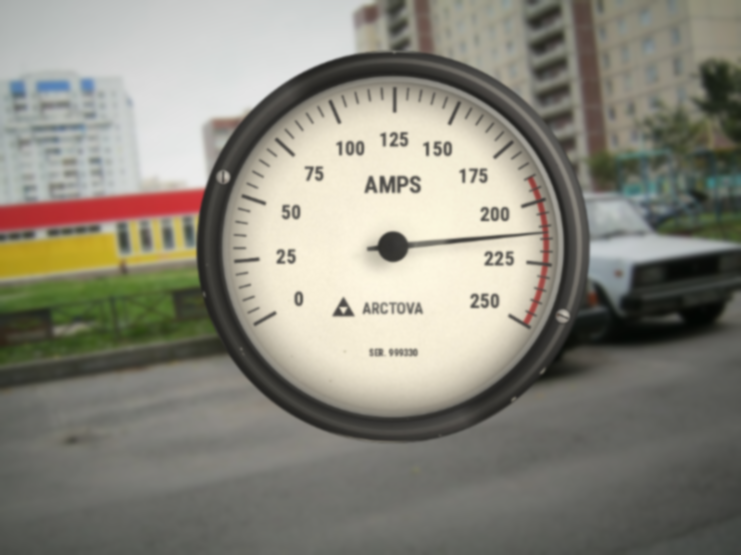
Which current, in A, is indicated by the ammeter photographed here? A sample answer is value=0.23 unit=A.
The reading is value=212.5 unit=A
